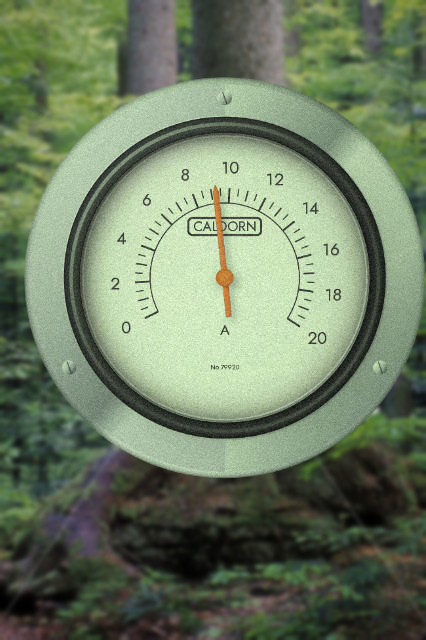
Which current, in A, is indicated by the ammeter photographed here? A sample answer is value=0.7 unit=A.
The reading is value=9.25 unit=A
